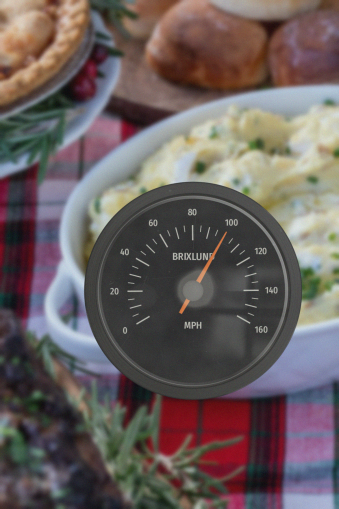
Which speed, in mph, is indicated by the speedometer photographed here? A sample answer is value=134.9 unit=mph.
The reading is value=100 unit=mph
